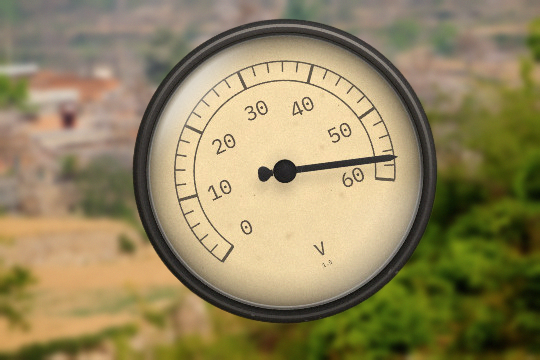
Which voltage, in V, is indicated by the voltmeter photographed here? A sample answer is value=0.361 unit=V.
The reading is value=57 unit=V
